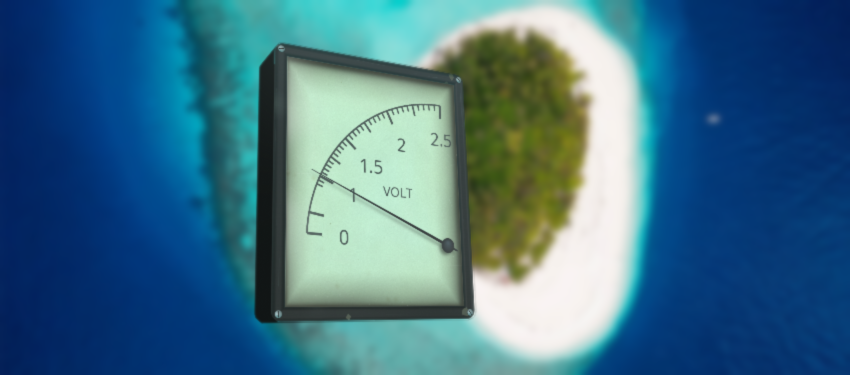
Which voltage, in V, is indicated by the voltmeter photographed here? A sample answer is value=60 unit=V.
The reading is value=1 unit=V
